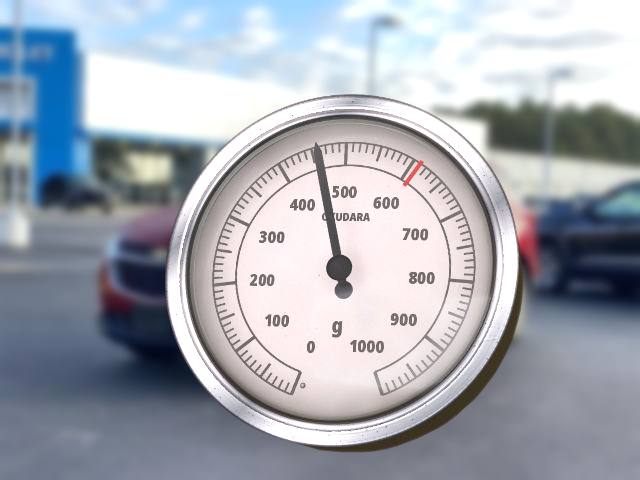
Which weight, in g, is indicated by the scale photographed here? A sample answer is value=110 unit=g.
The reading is value=460 unit=g
